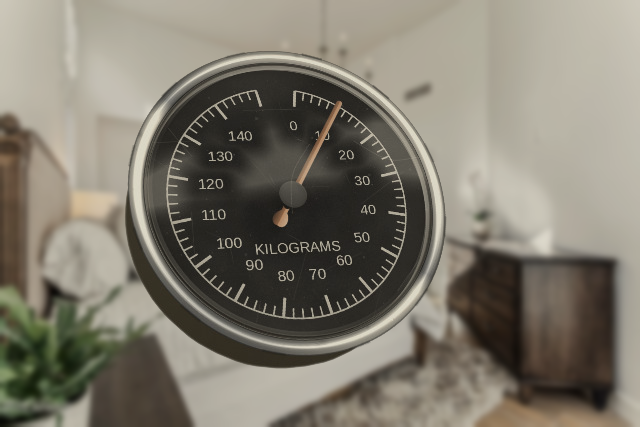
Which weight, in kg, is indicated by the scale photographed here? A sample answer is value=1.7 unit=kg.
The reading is value=10 unit=kg
